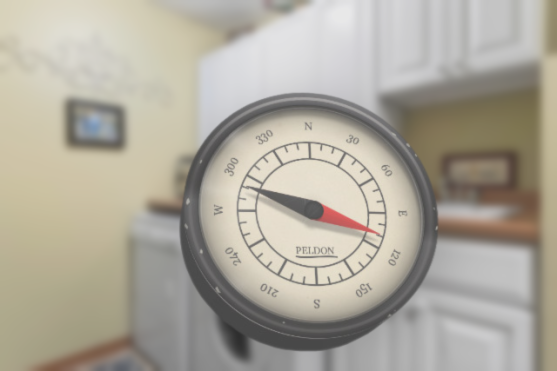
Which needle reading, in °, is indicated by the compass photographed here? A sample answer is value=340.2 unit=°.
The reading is value=110 unit=°
